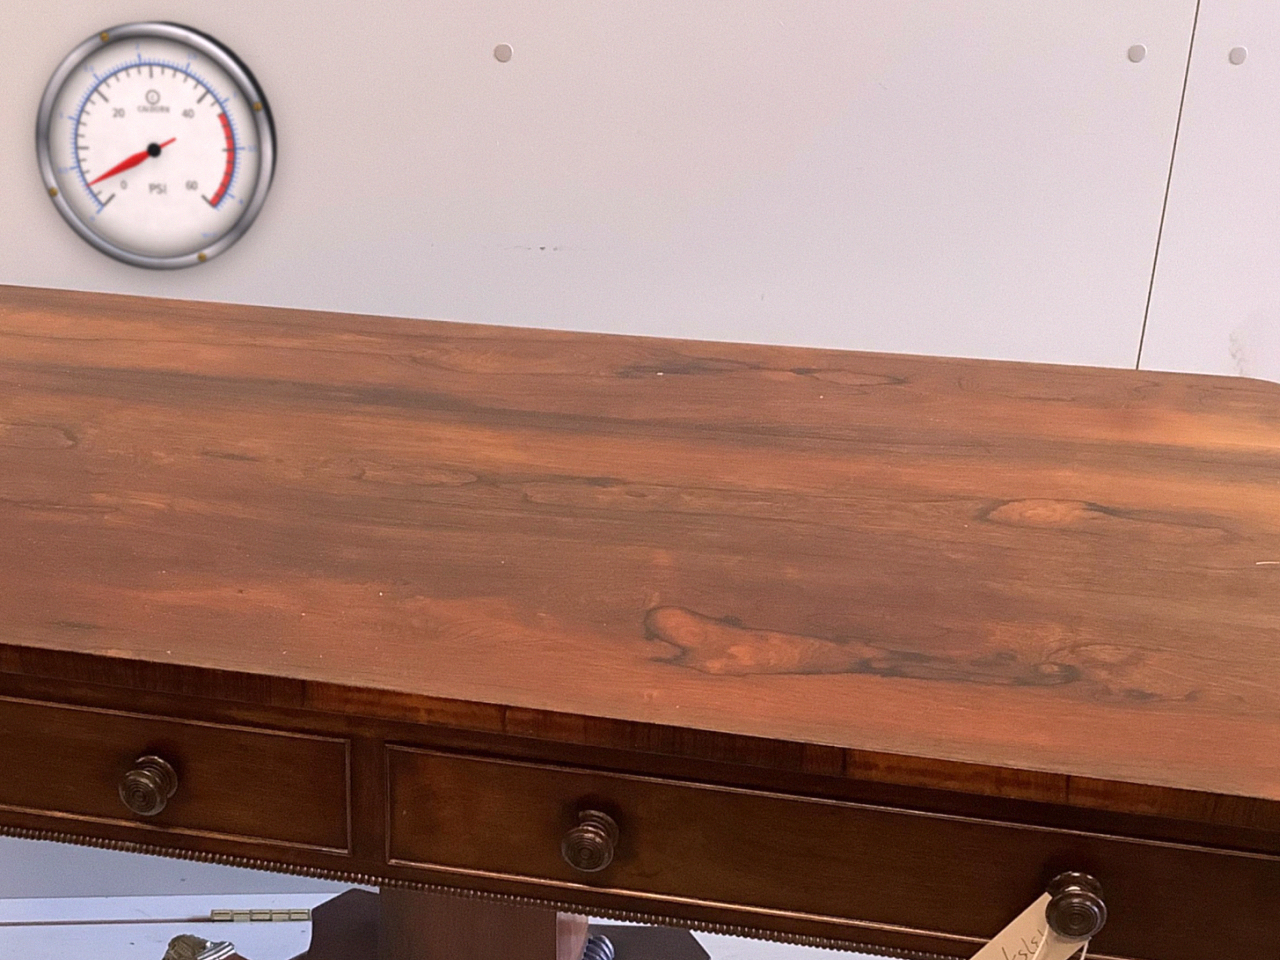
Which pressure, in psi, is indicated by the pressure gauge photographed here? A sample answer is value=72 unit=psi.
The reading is value=4 unit=psi
